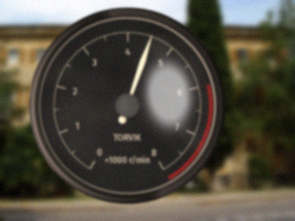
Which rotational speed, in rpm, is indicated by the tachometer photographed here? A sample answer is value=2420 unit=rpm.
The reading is value=4500 unit=rpm
